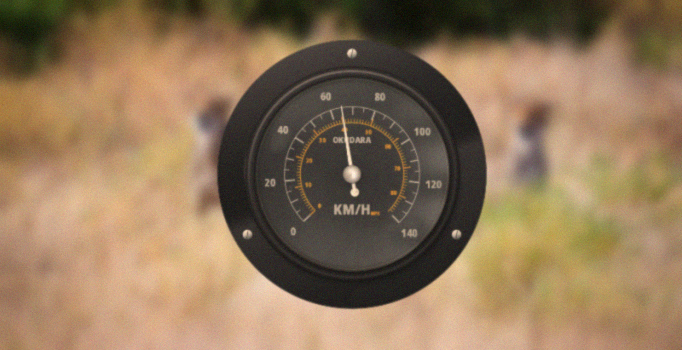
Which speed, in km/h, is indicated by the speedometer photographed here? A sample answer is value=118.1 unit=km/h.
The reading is value=65 unit=km/h
